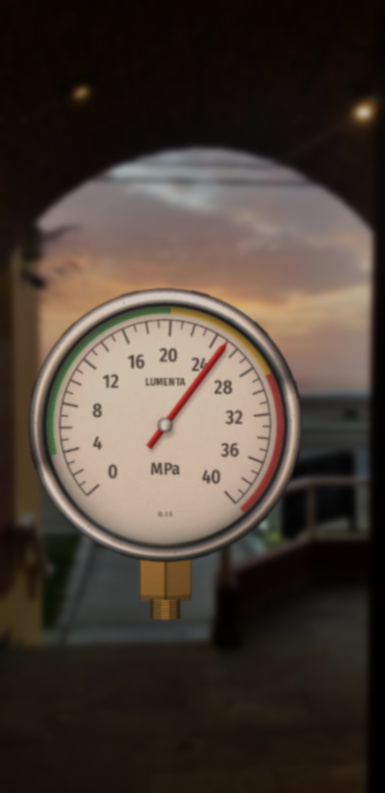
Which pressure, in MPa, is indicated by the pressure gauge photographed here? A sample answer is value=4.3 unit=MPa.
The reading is value=25 unit=MPa
